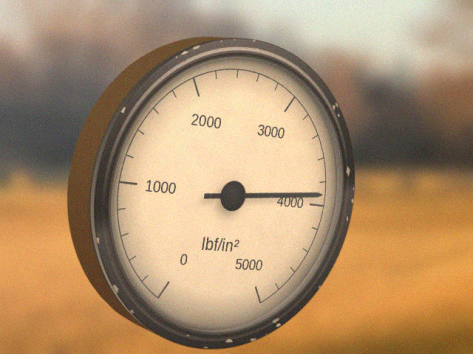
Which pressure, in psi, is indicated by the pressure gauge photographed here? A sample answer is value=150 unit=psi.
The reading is value=3900 unit=psi
